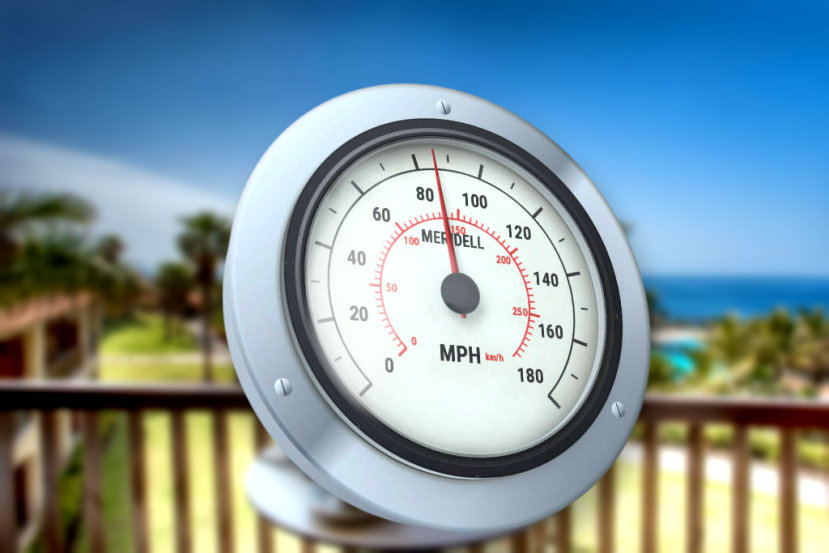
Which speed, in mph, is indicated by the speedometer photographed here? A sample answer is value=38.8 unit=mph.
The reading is value=85 unit=mph
